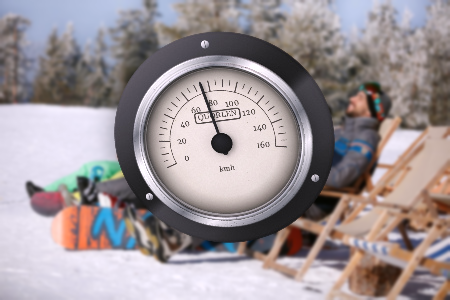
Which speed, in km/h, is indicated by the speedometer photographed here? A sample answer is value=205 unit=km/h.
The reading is value=75 unit=km/h
